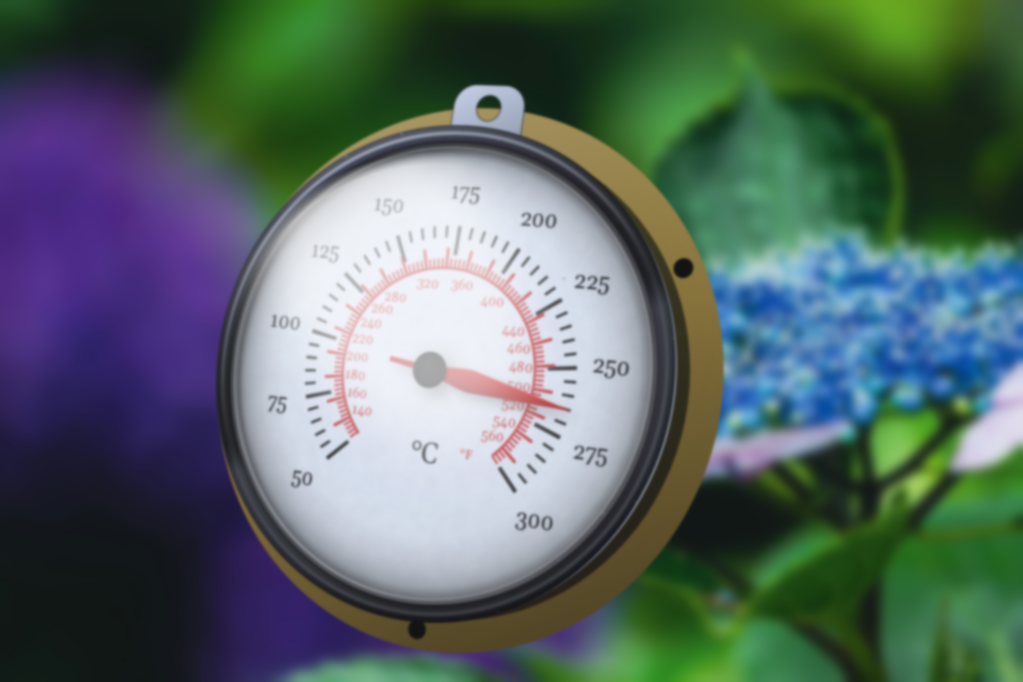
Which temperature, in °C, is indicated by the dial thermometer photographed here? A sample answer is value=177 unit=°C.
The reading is value=265 unit=°C
